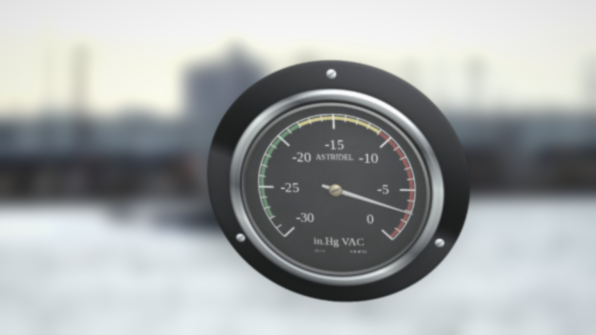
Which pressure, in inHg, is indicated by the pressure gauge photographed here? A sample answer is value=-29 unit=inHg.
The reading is value=-3 unit=inHg
